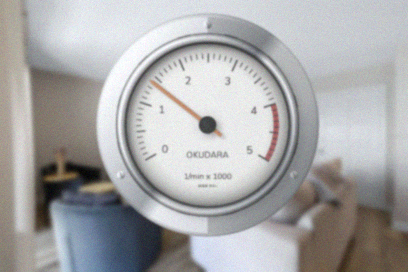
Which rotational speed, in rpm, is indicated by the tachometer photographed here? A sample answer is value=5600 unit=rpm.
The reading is value=1400 unit=rpm
